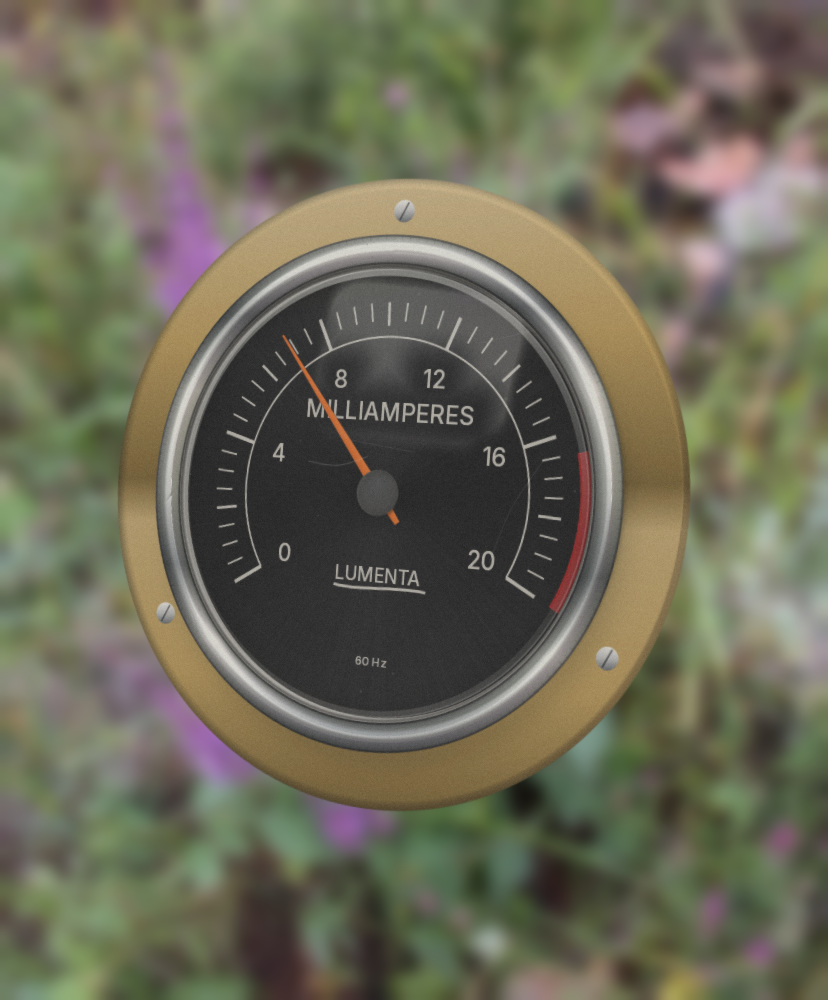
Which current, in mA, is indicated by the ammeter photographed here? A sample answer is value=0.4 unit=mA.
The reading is value=7 unit=mA
